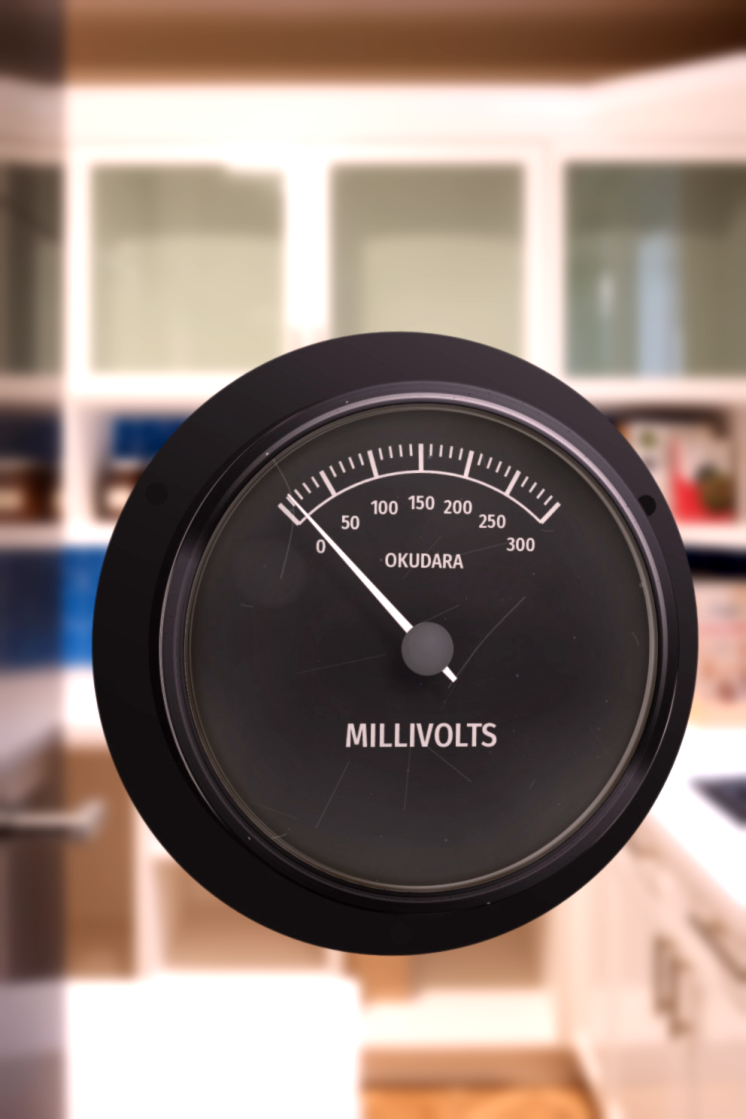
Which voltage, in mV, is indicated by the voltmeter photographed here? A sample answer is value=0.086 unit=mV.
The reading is value=10 unit=mV
